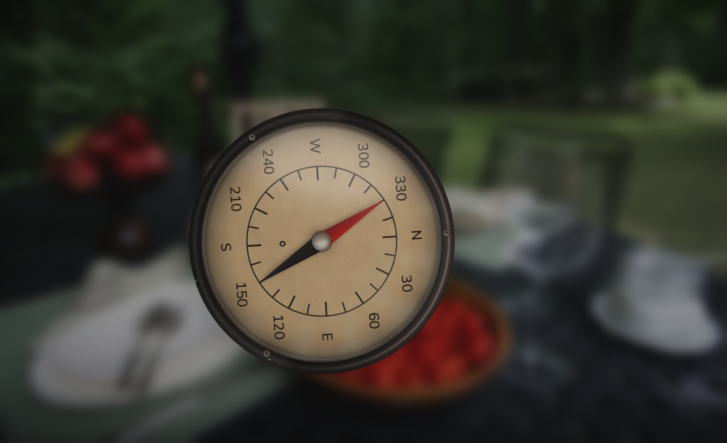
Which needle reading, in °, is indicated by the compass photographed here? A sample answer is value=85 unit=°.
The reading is value=330 unit=°
